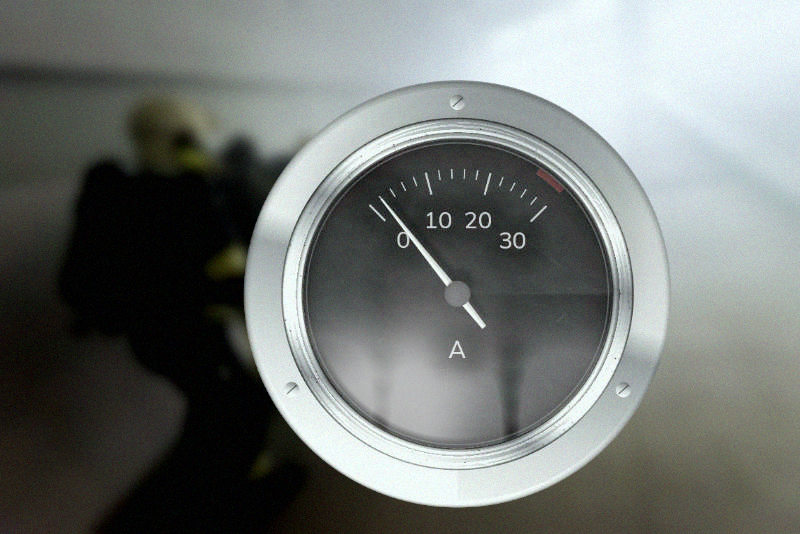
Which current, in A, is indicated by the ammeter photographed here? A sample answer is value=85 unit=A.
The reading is value=2 unit=A
